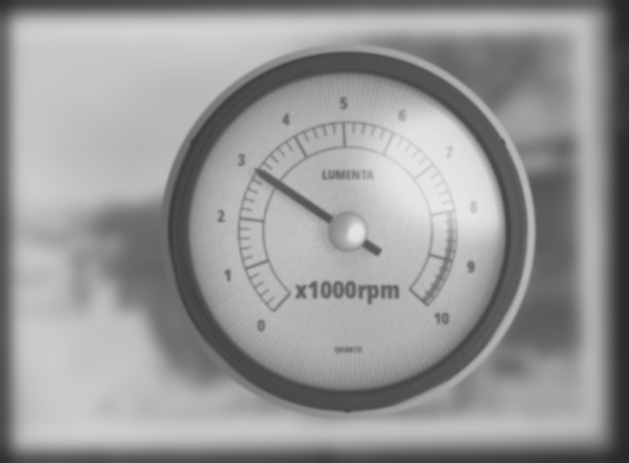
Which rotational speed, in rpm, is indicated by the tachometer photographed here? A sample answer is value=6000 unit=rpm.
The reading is value=3000 unit=rpm
